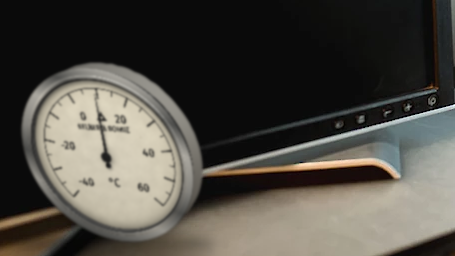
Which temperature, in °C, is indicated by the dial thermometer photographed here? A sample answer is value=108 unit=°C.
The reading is value=10 unit=°C
